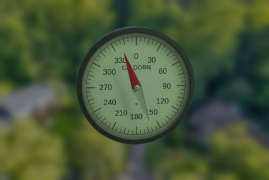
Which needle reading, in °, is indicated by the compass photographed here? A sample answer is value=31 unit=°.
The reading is value=340 unit=°
